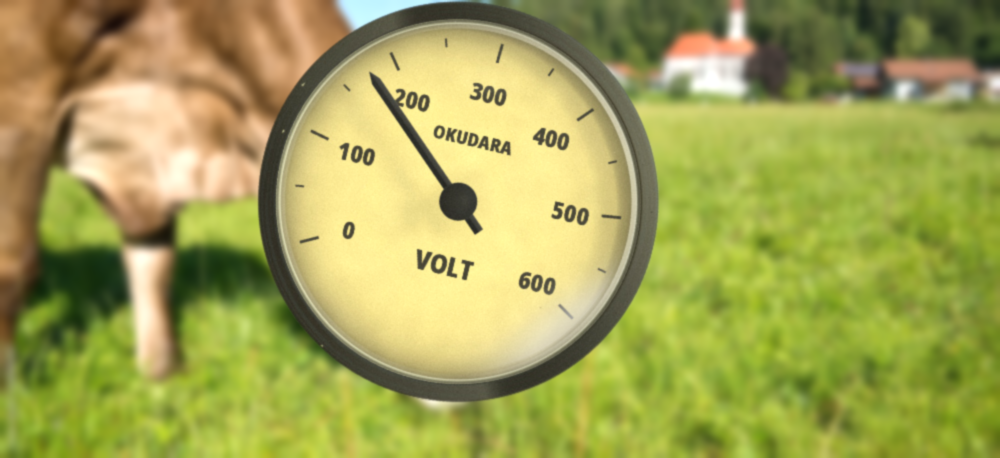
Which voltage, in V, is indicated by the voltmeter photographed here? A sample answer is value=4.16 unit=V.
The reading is value=175 unit=V
